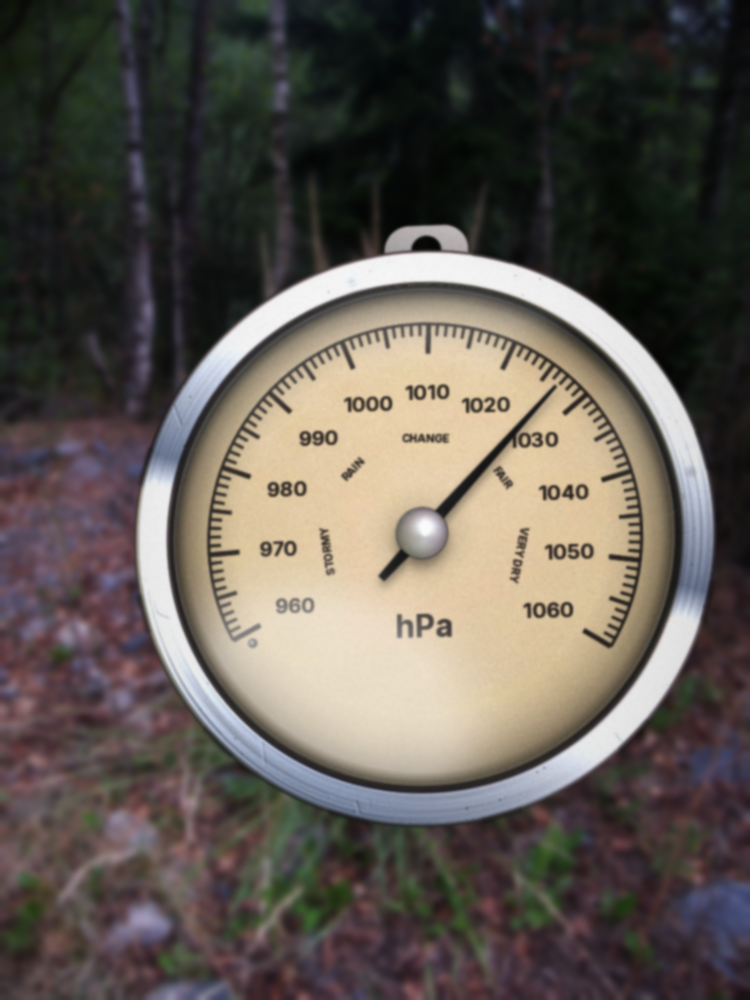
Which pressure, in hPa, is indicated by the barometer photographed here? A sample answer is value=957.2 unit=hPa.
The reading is value=1027 unit=hPa
